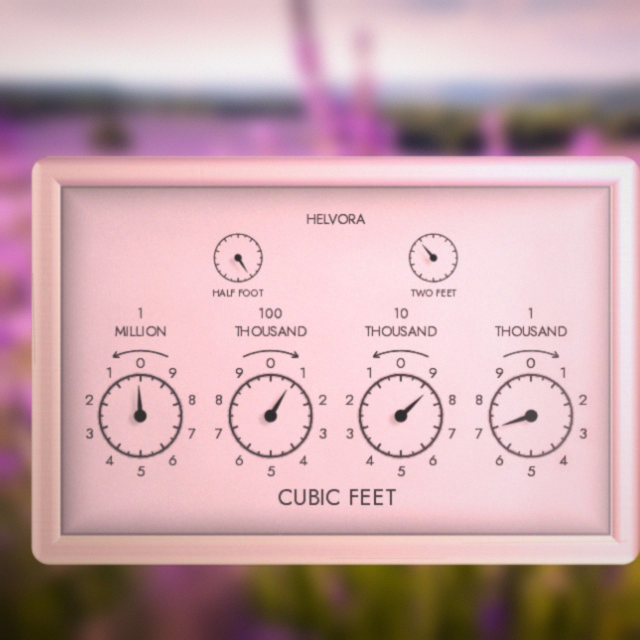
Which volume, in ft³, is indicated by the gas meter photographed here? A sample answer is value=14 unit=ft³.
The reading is value=8700 unit=ft³
